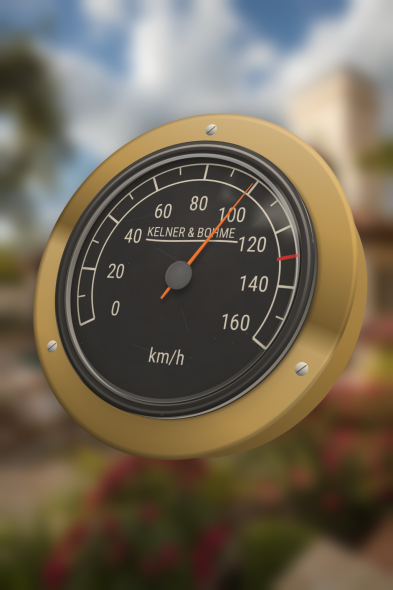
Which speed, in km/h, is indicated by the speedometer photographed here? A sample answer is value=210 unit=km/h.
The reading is value=100 unit=km/h
